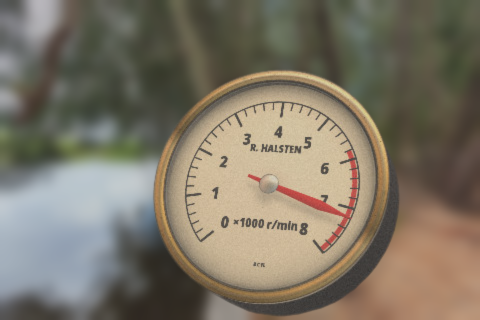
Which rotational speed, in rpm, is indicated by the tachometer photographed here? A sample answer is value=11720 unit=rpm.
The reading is value=7200 unit=rpm
